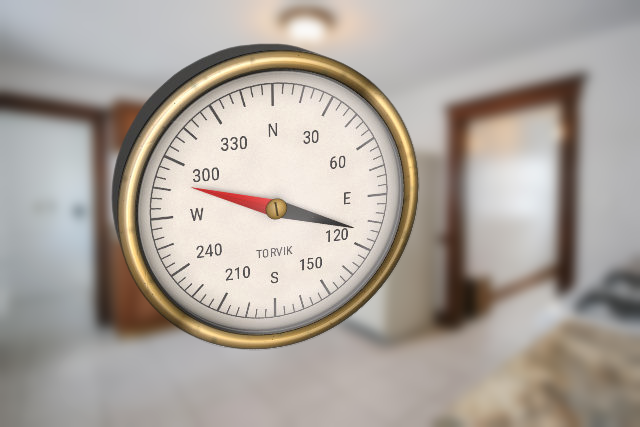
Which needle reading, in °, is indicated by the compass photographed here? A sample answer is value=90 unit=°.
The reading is value=290 unit=°
